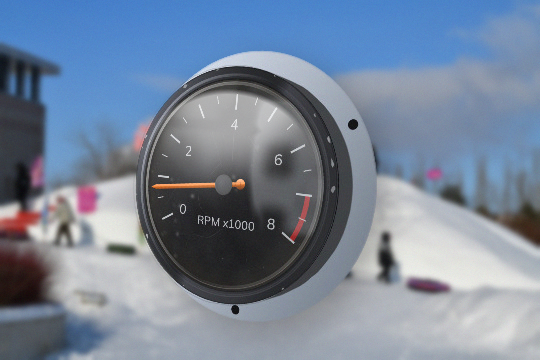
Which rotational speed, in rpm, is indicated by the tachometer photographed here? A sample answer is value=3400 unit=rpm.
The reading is value=750 unit=rpm
